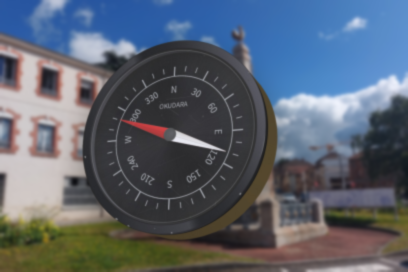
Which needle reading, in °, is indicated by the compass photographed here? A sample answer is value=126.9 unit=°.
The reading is value=290 unit=°
